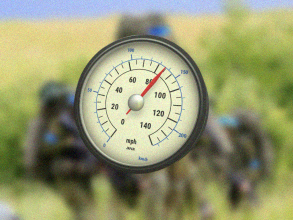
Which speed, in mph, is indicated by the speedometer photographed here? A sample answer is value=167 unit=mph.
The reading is value=85 unit=mph
